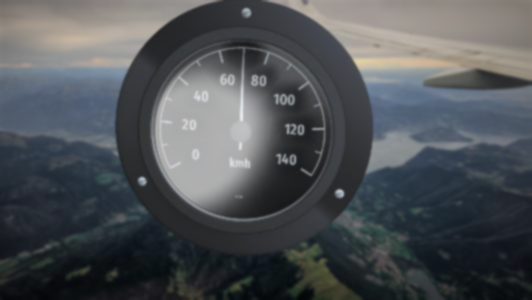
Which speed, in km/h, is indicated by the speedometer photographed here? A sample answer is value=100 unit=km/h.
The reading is value=70 unit=km/h
